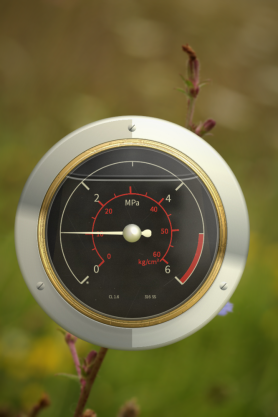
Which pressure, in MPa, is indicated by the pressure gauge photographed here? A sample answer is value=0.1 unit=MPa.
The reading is value=1 unit=MPa
